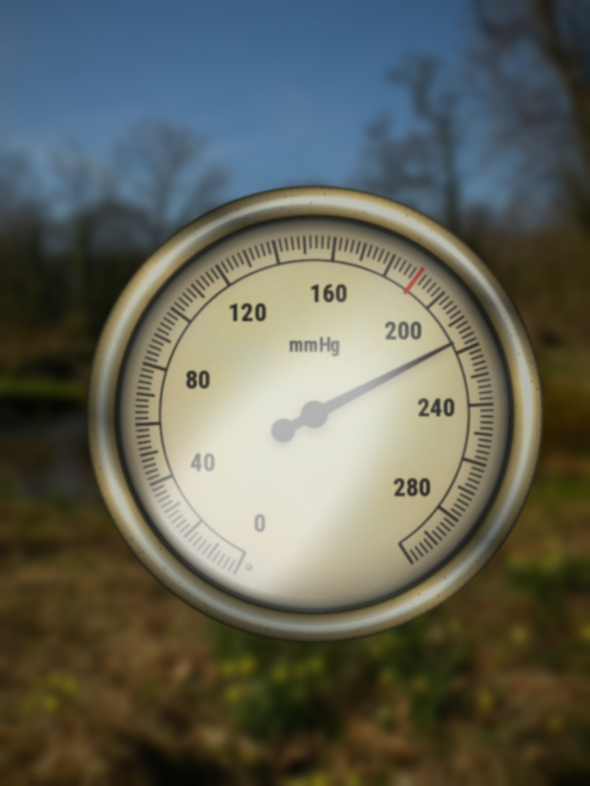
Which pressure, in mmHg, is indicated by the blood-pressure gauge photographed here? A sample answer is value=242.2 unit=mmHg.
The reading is value=216 unit=mmHg
